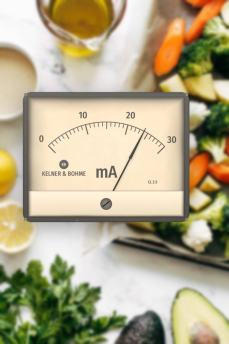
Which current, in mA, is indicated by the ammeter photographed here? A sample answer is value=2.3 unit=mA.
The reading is value=24 unit=mA
